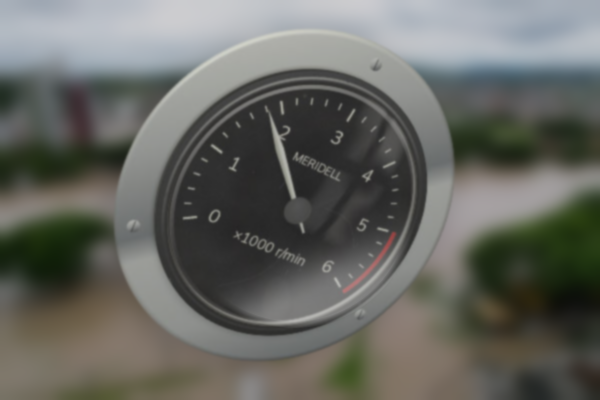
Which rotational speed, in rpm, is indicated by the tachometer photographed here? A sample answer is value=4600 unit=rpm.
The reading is value=1800 unit=rpm
